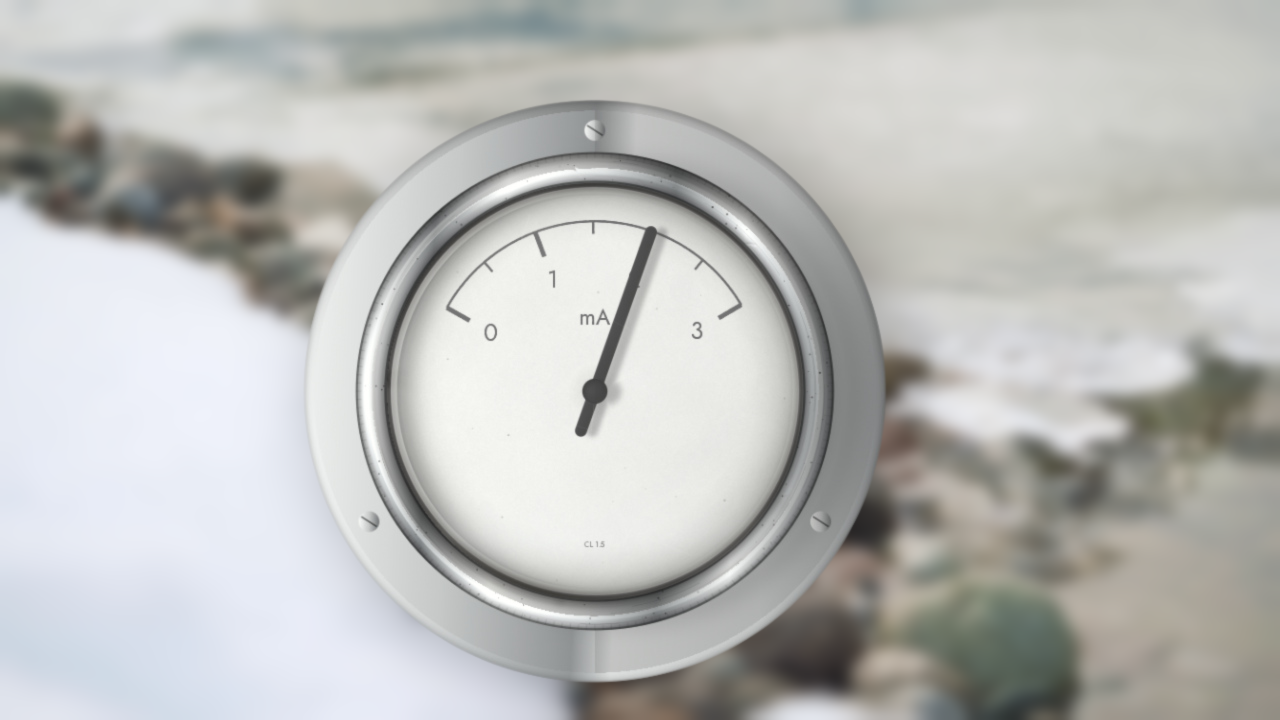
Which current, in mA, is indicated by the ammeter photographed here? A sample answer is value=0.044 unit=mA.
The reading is value=2 unit=mA
